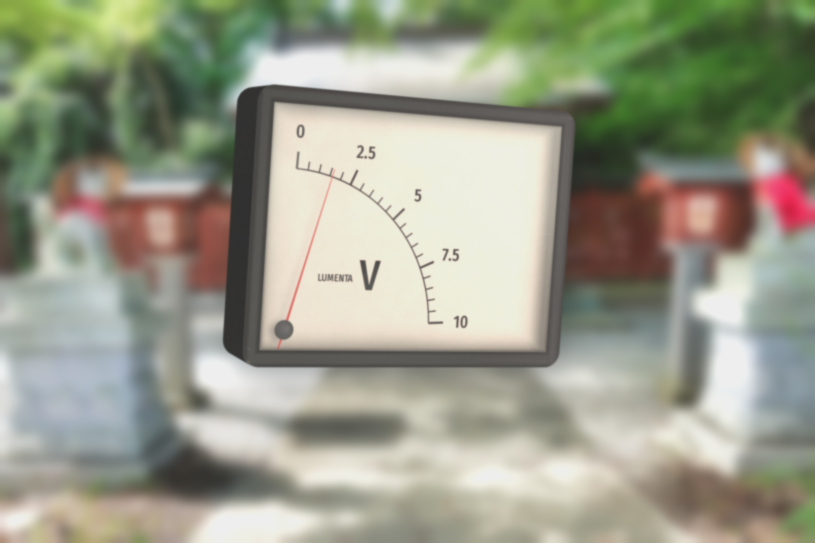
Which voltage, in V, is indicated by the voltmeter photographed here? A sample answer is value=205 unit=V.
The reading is value=1.5 unit=V
